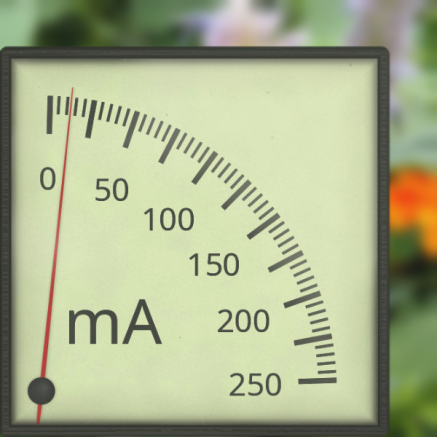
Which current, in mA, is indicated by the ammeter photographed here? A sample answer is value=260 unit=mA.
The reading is value=12.5 unit=mA
